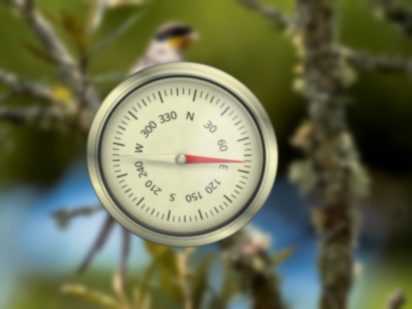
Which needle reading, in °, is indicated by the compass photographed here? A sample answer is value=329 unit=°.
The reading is value=80 unit=°
